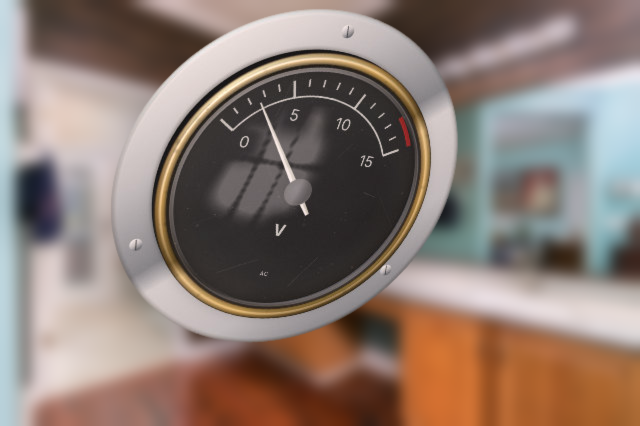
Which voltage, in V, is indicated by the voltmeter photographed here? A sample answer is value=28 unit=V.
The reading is value=2.5 unit=V
